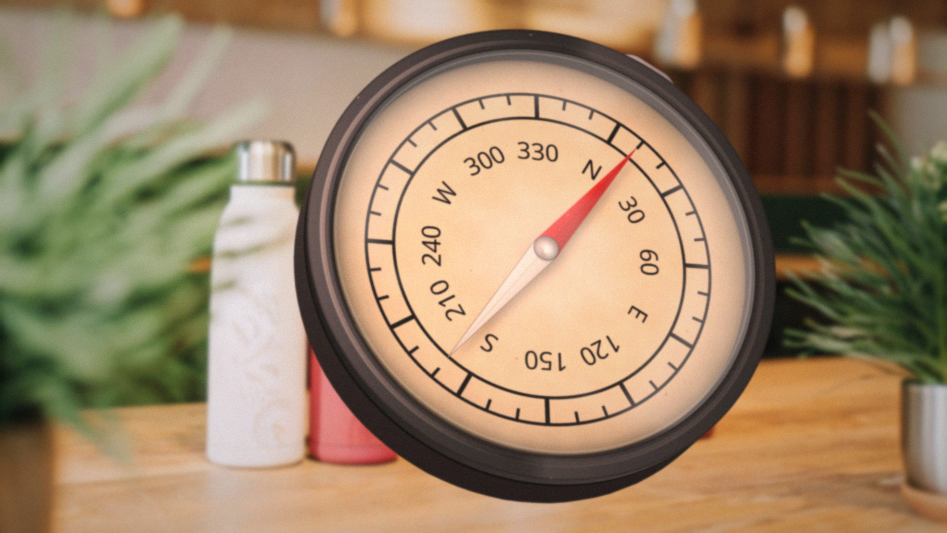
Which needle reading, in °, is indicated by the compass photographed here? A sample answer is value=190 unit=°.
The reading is value=10 unit=°
